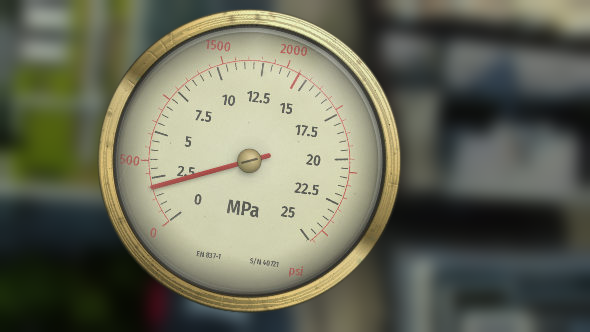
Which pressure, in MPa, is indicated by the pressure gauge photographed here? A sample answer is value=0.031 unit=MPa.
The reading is value=2 unit=MPa
